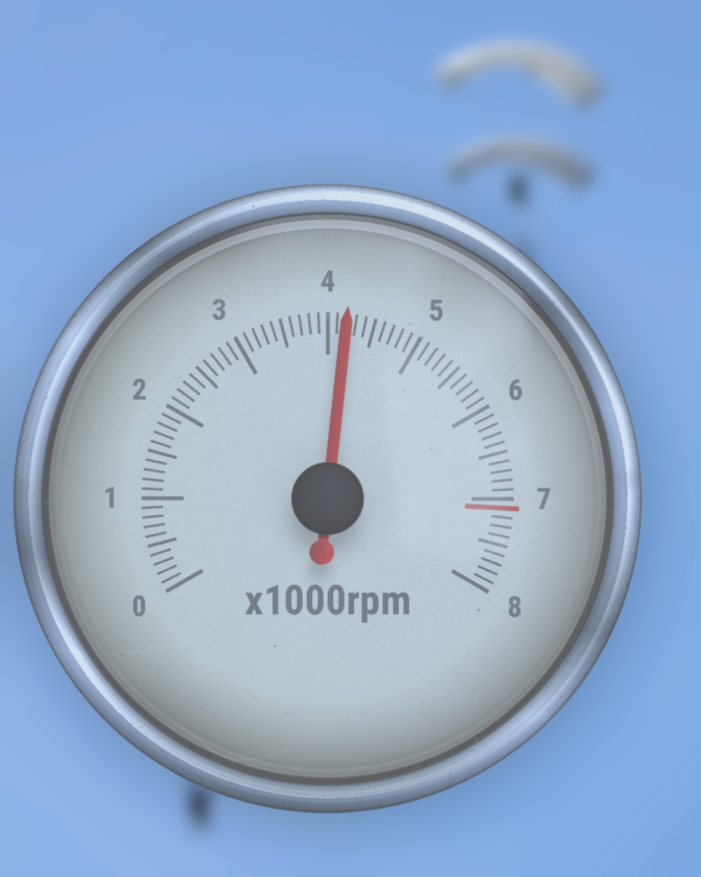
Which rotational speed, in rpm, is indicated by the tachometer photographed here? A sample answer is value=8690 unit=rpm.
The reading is value=4200 unit=rpm
